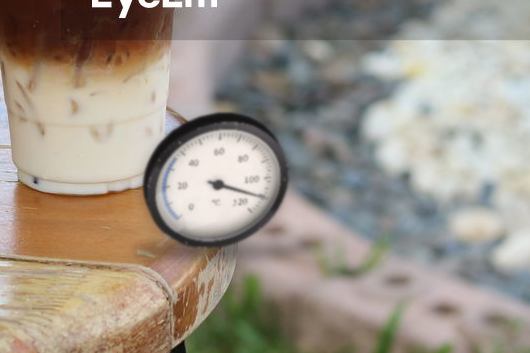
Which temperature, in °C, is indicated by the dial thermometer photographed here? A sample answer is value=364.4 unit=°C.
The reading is value=110 unit=°C
